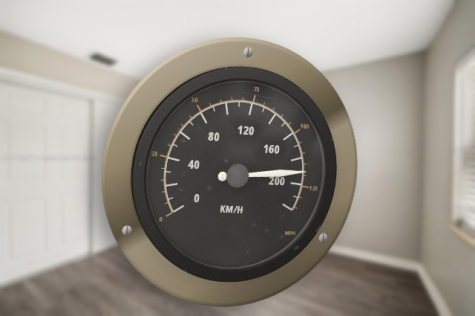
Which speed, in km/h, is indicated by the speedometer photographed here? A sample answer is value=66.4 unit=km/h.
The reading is value=190 unit=km/h
